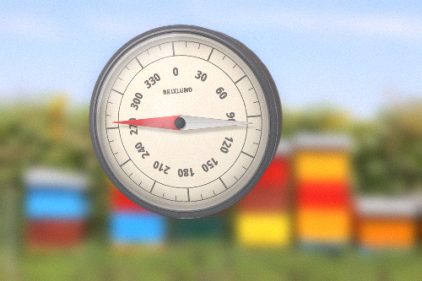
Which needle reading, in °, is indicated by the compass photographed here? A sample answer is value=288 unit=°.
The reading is value=275 unit=°
